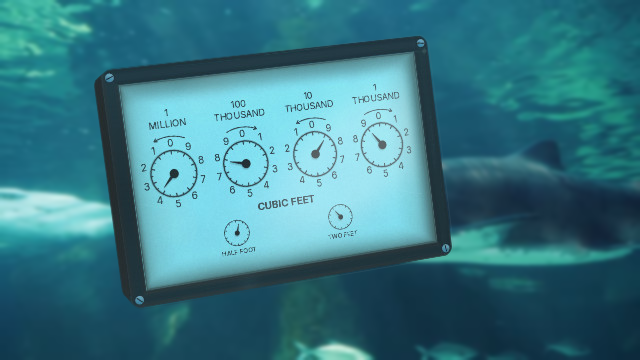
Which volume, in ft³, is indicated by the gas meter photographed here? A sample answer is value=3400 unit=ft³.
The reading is value=378900 unit=ft³
